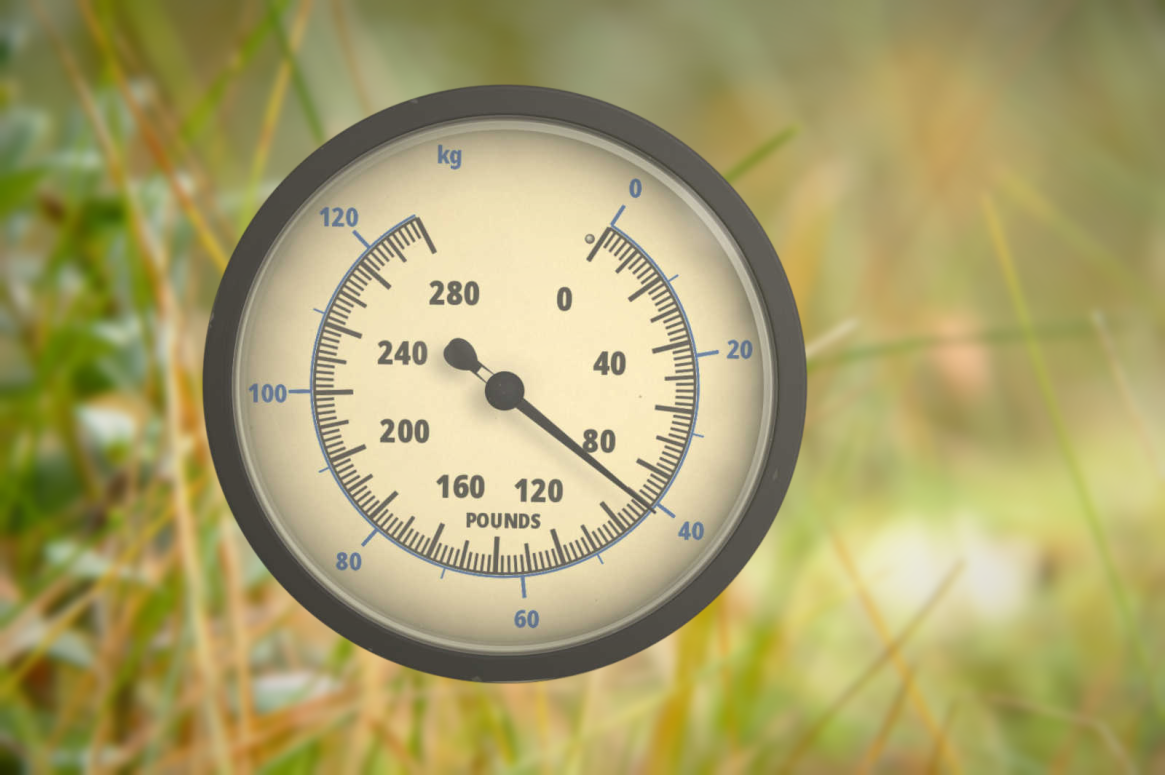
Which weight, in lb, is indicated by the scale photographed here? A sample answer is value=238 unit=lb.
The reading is value=90 unit=lb
